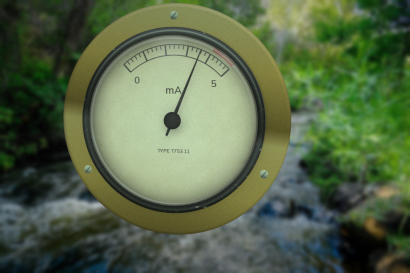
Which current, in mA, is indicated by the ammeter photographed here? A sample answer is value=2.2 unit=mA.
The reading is value=3.6 unit=mA
